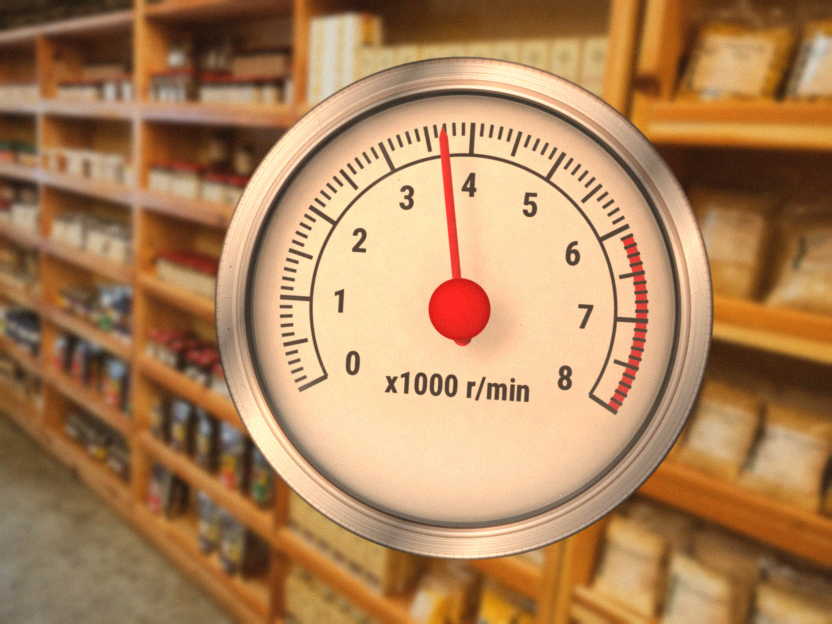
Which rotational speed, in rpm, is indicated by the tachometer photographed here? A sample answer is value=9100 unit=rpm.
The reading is value=3700 unit=rpm
